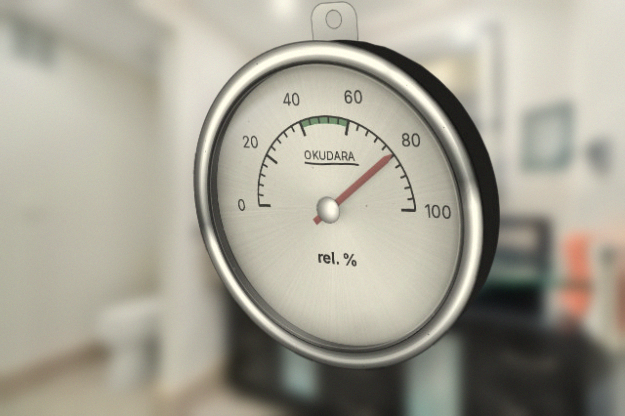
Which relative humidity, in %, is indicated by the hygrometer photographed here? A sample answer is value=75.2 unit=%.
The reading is value=80 unit=%
